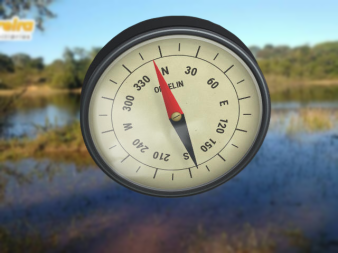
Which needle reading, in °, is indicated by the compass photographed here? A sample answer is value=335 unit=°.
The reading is value=352.5 unit=°
